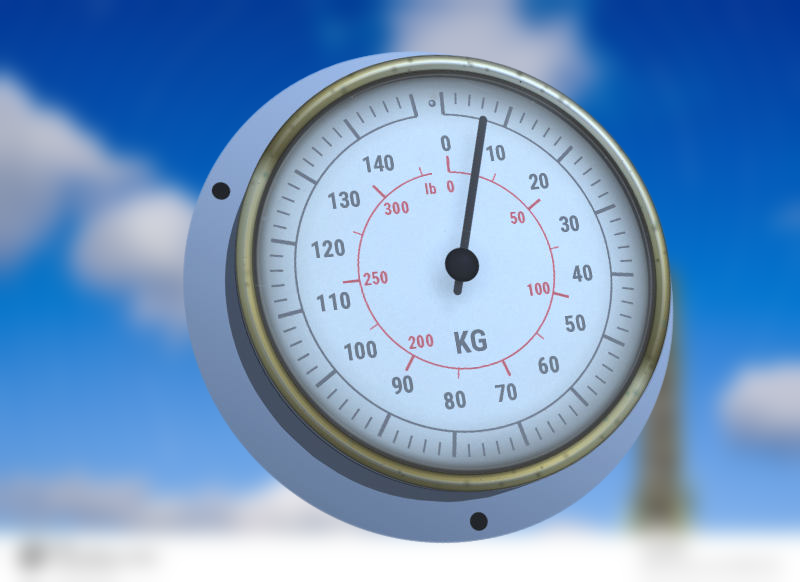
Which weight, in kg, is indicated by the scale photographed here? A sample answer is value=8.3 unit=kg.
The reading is value=6 unit=kg
